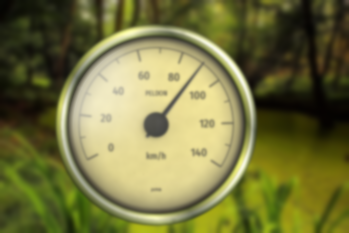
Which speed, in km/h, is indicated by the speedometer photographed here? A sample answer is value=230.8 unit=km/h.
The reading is value=90 unit=km/h
